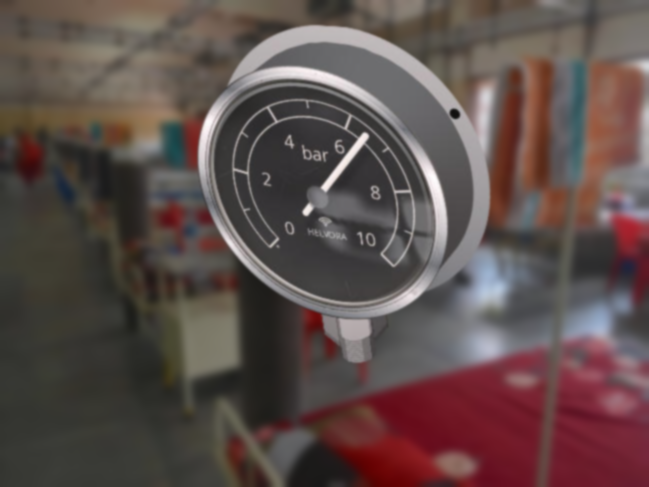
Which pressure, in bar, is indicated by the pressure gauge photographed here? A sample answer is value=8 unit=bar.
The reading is value=6.5 unit=bar
